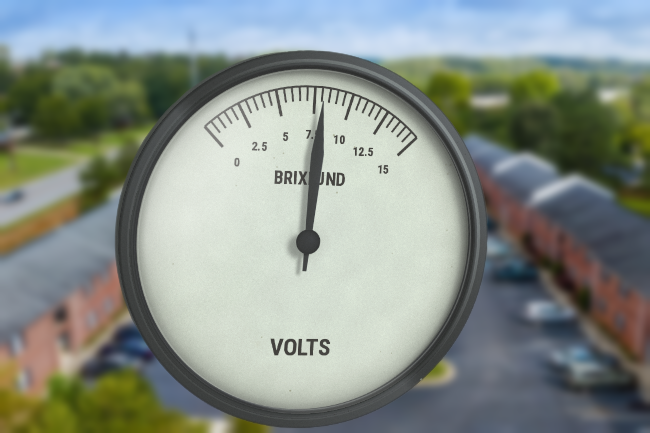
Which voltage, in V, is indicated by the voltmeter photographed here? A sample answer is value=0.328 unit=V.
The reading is value=8 unit=V
